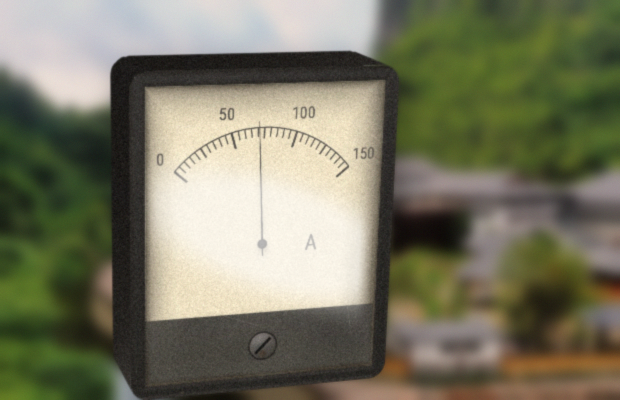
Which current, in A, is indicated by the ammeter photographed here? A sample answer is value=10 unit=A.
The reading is value=70 unit=A
